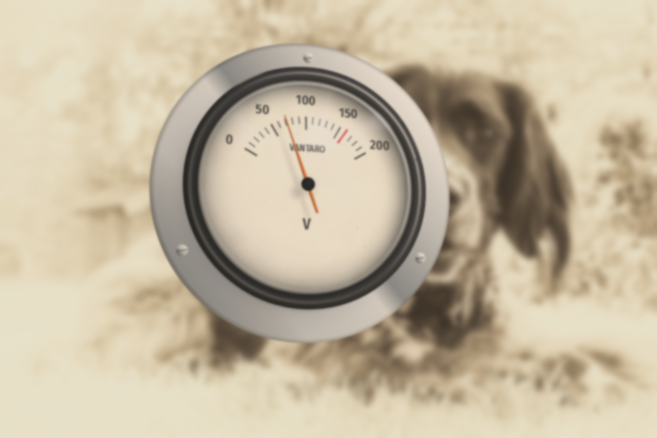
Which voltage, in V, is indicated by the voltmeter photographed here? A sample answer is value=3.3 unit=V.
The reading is value=70 unit=V
